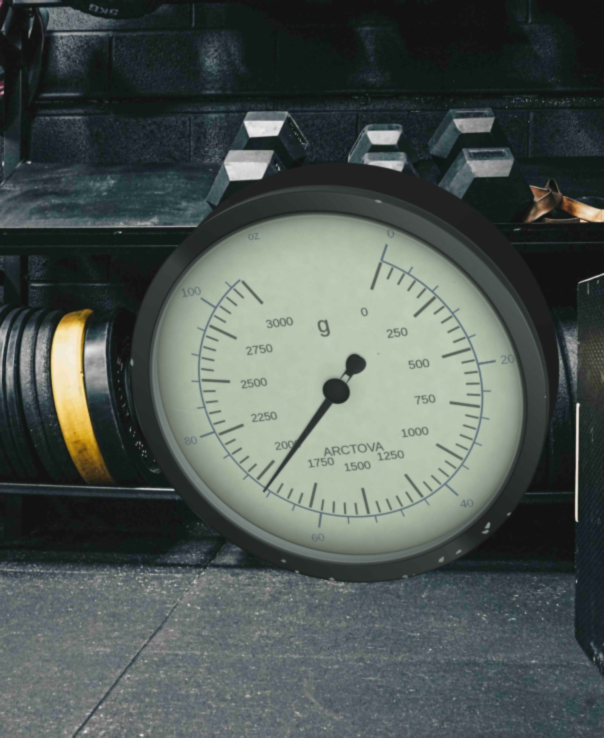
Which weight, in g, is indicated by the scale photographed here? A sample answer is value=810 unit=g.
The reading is value=1950 unit=g
